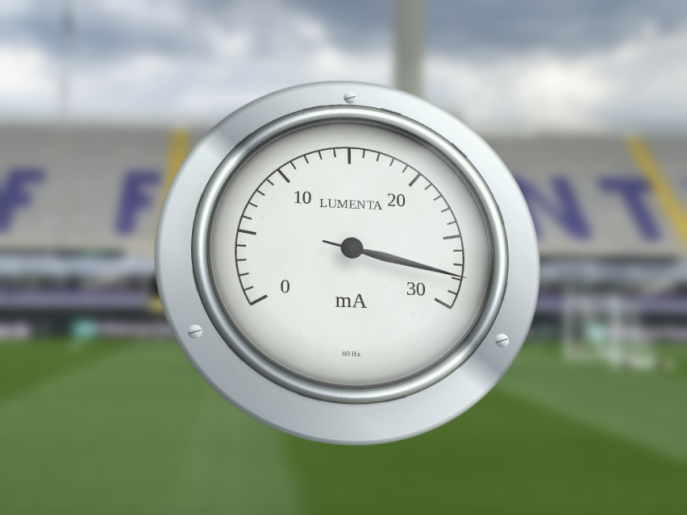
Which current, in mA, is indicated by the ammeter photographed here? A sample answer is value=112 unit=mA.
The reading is value=28 unit=mA
